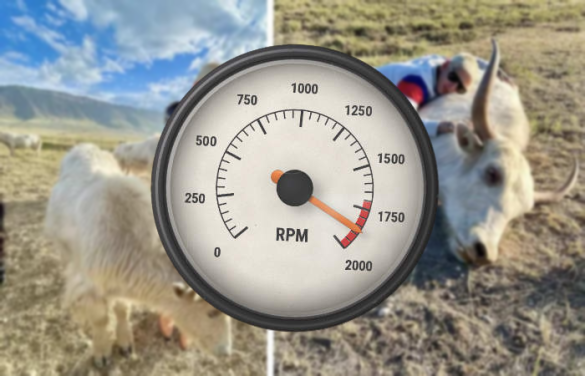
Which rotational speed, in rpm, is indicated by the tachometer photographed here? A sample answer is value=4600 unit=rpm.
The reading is value=1875 unit=rpm
